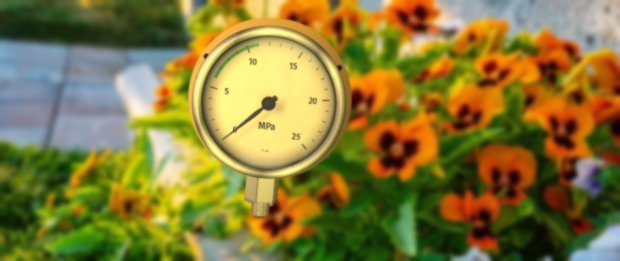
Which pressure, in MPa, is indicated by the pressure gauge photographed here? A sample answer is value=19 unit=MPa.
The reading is value=0 unit=MPa
